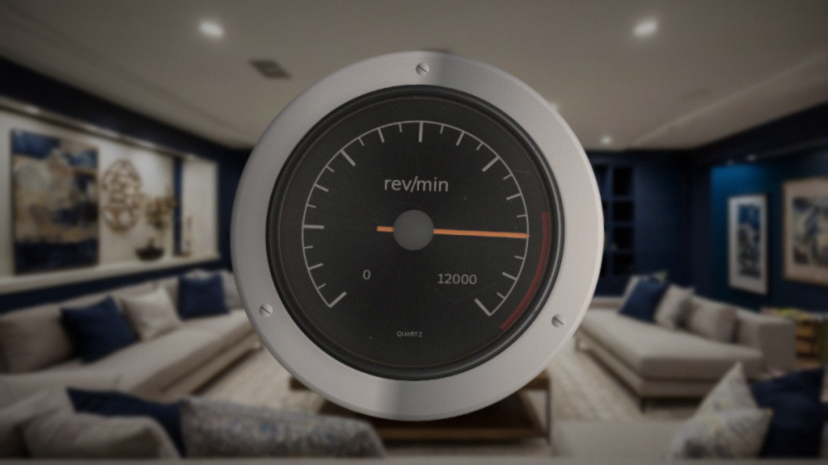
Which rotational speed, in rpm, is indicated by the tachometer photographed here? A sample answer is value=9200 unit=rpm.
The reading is value=10000 unit=rpm
